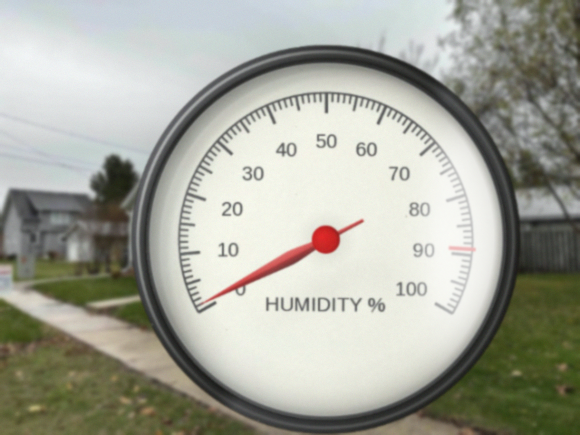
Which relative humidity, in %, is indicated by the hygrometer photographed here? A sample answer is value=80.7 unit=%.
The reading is value=1 unit=%
